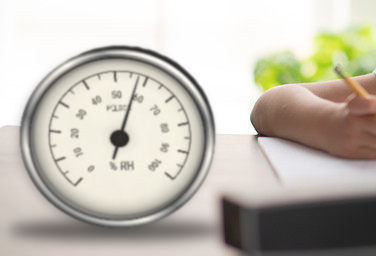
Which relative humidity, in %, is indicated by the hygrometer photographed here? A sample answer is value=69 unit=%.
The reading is value=57.5 unit=%
